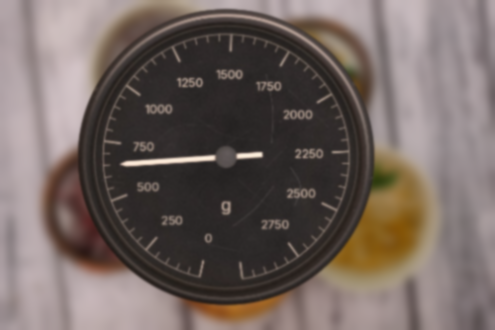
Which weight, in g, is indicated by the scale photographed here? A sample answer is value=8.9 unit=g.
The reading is value=650 unit=g
